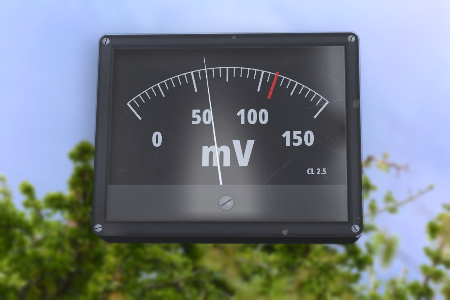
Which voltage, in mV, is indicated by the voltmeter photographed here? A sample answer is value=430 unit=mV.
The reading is value=60 unit=mV
